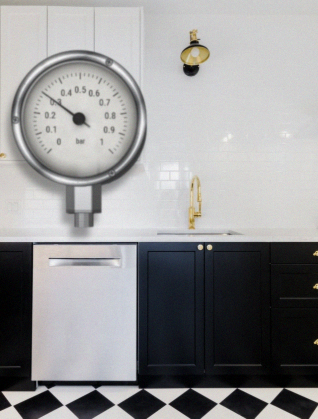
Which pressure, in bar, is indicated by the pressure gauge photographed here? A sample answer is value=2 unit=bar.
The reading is value=0.3 unit=bar
